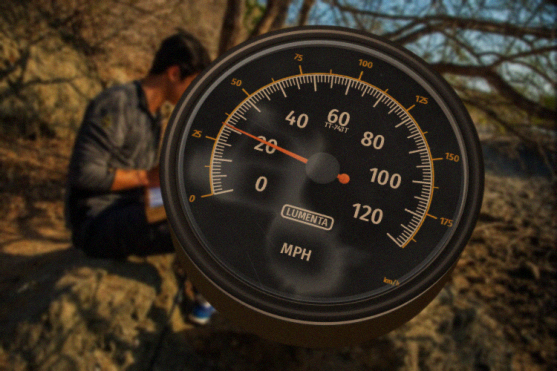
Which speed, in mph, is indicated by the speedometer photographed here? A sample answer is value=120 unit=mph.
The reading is value=20 unit=mph
